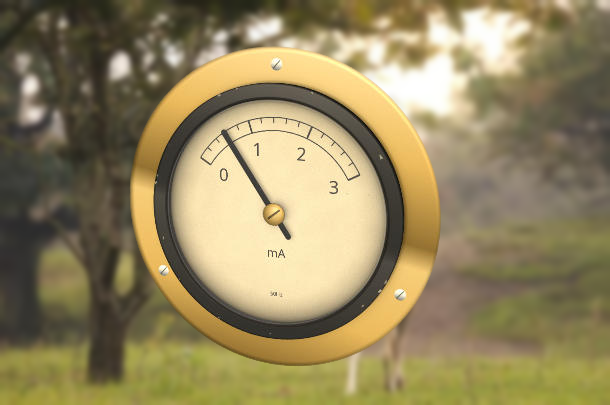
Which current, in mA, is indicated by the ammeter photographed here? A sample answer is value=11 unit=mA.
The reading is value=0.6 unit=mA
